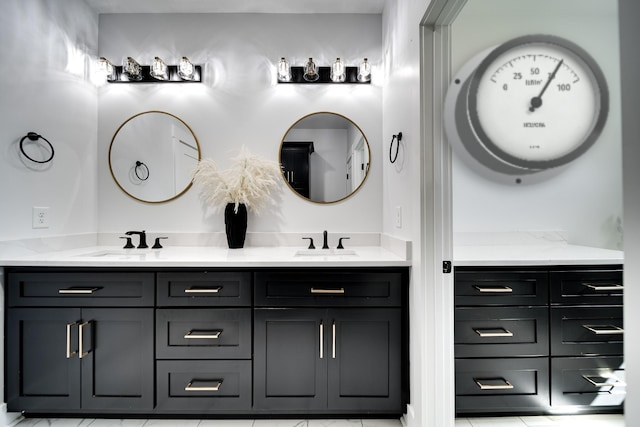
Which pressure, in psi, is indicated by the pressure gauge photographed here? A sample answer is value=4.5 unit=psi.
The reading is value=75 unit=psi
